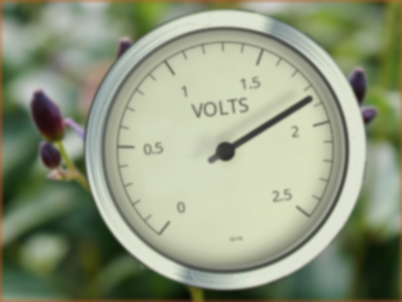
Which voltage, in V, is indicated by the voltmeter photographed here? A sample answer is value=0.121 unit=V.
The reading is value=1.85 unit=V
